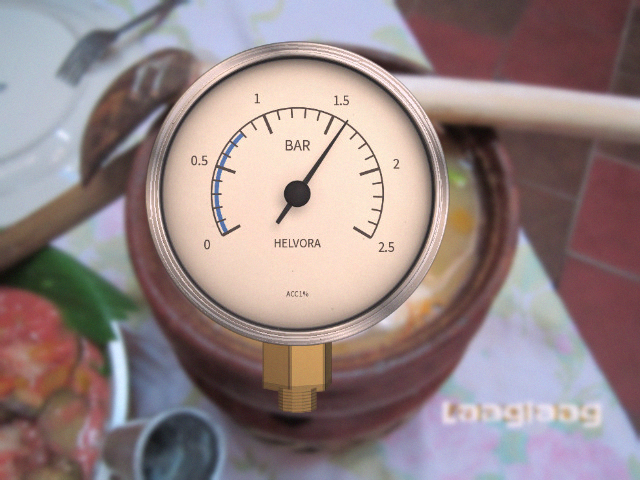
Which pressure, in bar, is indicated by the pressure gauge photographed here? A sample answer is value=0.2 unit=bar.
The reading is value=1.6 unit=bar
